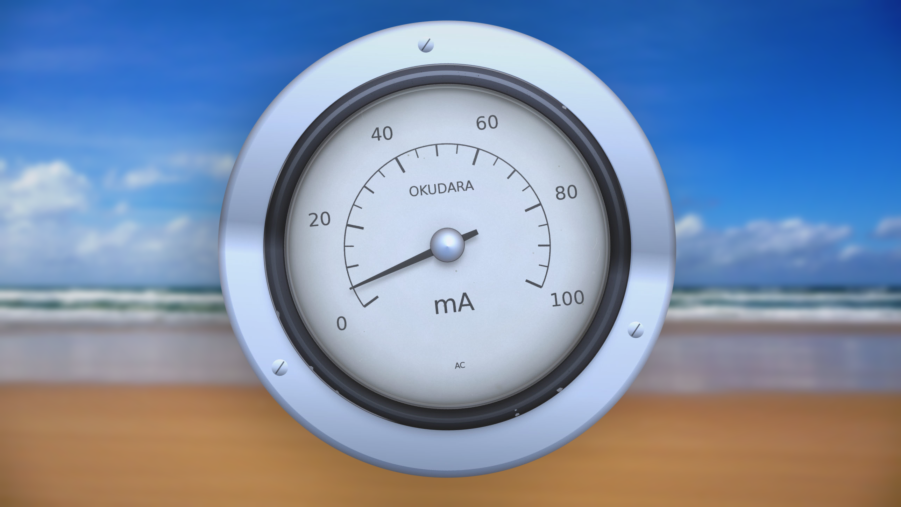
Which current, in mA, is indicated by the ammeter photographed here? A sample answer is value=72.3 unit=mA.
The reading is value=5 unit=mA
